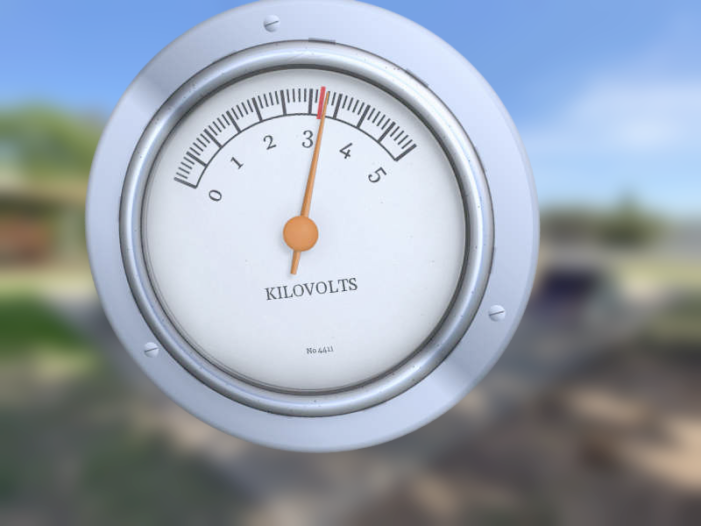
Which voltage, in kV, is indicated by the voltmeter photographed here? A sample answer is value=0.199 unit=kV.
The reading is value=3.3 unit=kV
